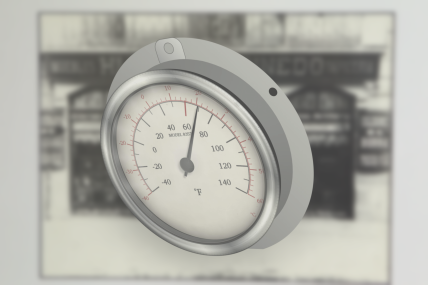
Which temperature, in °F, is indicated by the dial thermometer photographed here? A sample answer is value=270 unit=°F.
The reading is value=70 unit=°F
